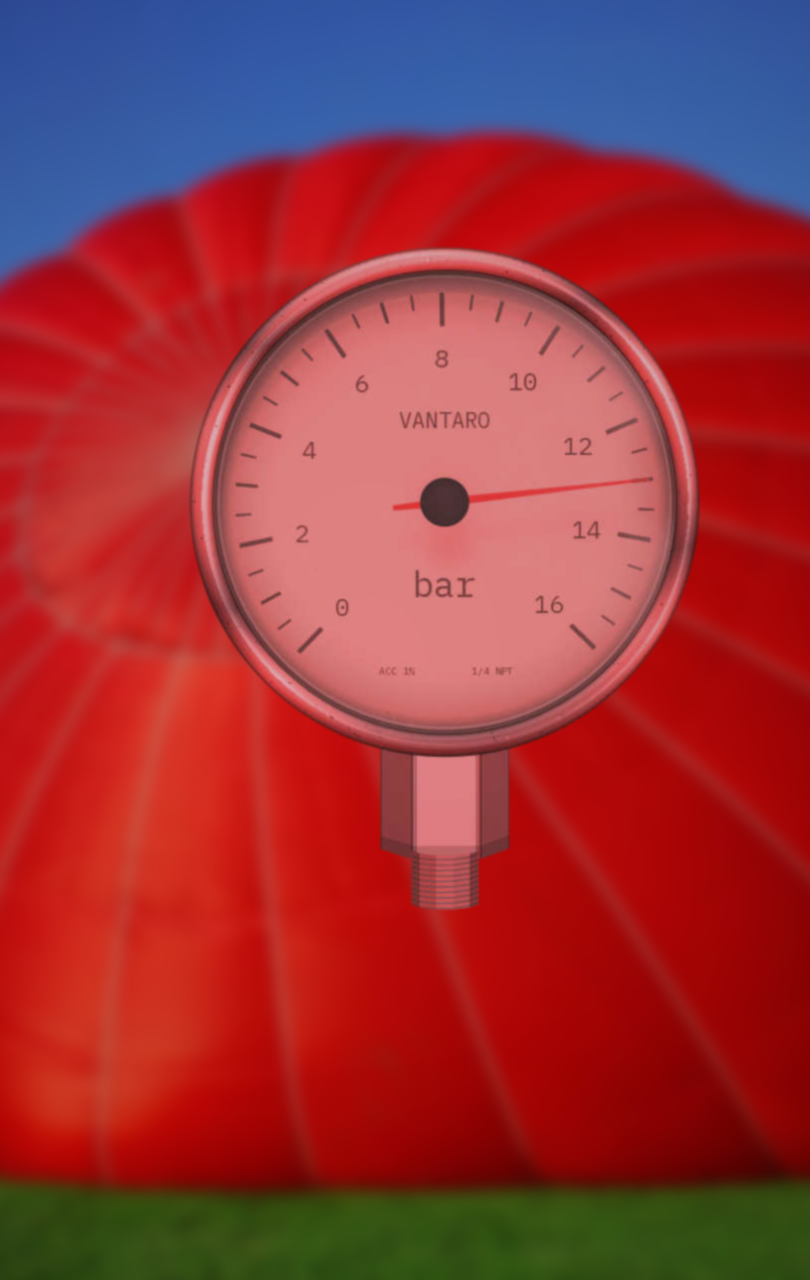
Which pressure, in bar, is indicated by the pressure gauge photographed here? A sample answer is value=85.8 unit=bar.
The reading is value=13 unit=bar
